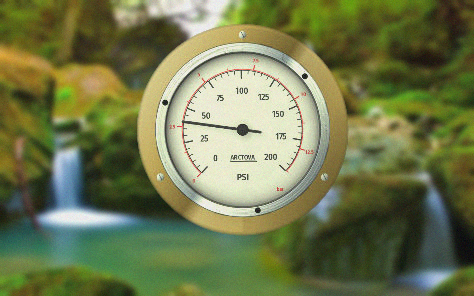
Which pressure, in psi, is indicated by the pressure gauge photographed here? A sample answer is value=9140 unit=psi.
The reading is value=40 unit=psi
